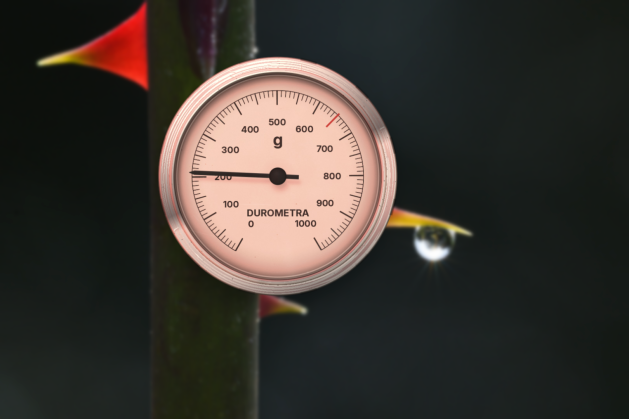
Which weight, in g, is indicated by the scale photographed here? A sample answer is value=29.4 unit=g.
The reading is value=210 unit=g
